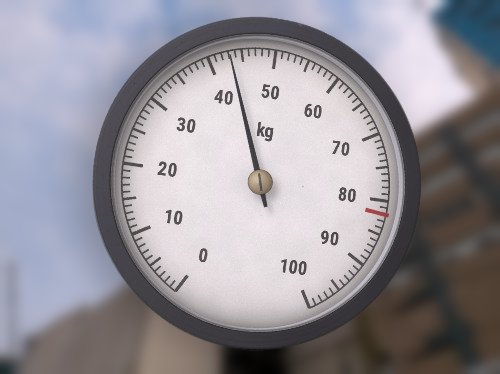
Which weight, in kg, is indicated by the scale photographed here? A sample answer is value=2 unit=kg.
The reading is value=43 unit=kg
